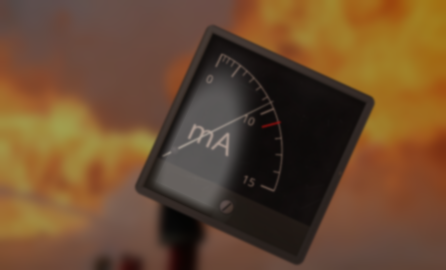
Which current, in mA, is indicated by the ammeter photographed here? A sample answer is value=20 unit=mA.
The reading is value=9.5 unit=mA
